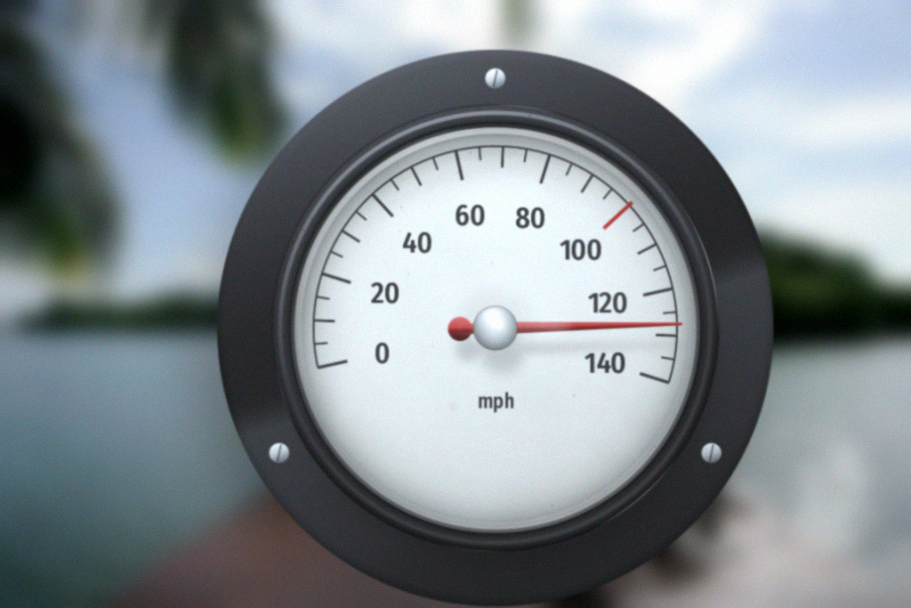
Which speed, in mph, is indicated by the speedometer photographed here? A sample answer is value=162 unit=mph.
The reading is value=127.5 unit=mph
